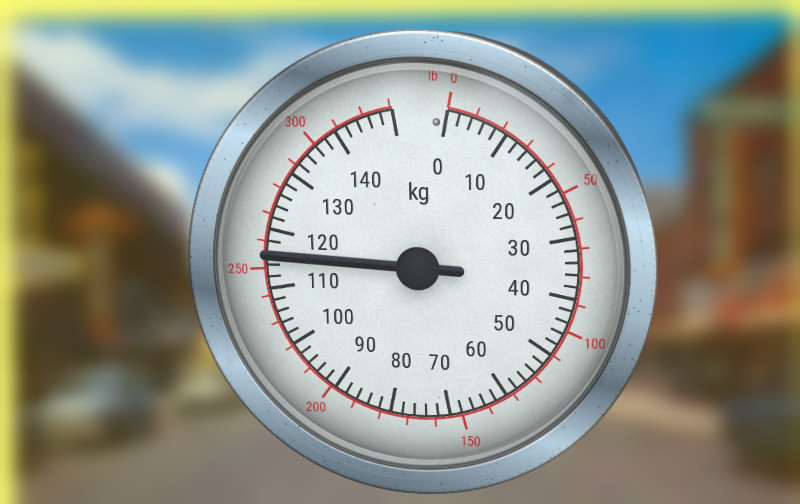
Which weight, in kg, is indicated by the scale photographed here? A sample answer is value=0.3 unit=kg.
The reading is value=116 unit=kg
